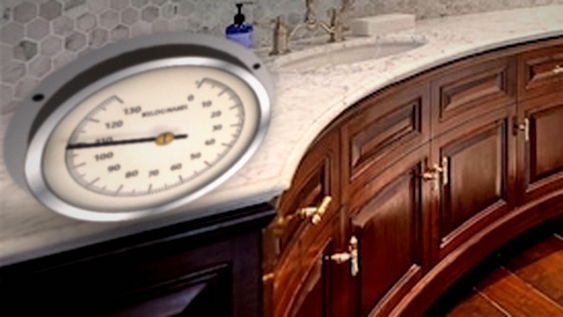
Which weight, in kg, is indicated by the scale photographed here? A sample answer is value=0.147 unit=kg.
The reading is value=110 unit=kg
